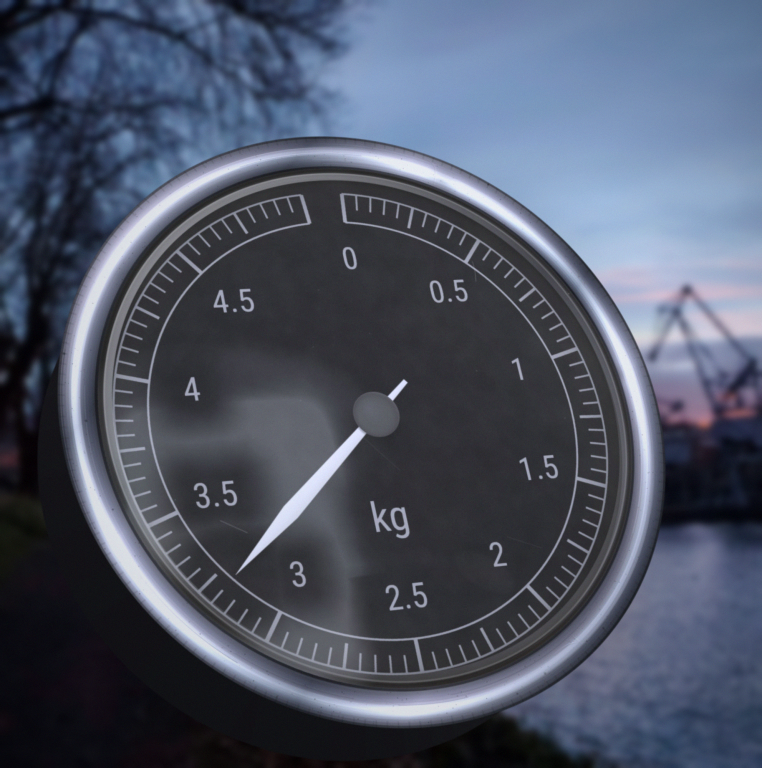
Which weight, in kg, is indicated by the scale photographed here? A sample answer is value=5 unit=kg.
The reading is value=3.2 unit=kg
